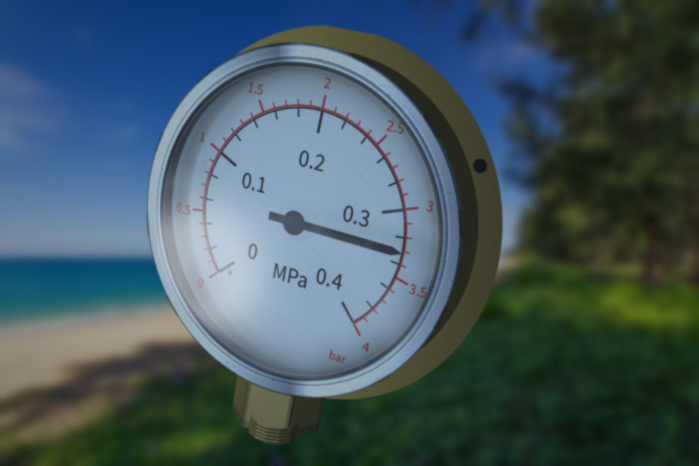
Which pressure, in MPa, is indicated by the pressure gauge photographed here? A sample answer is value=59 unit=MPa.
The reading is value=0.33 unit=MPa
